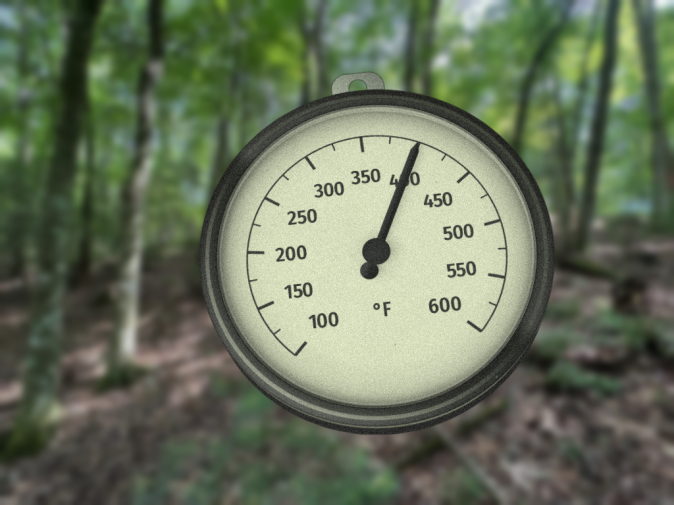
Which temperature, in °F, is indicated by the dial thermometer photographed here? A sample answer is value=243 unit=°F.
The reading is value=400 unit=°F
